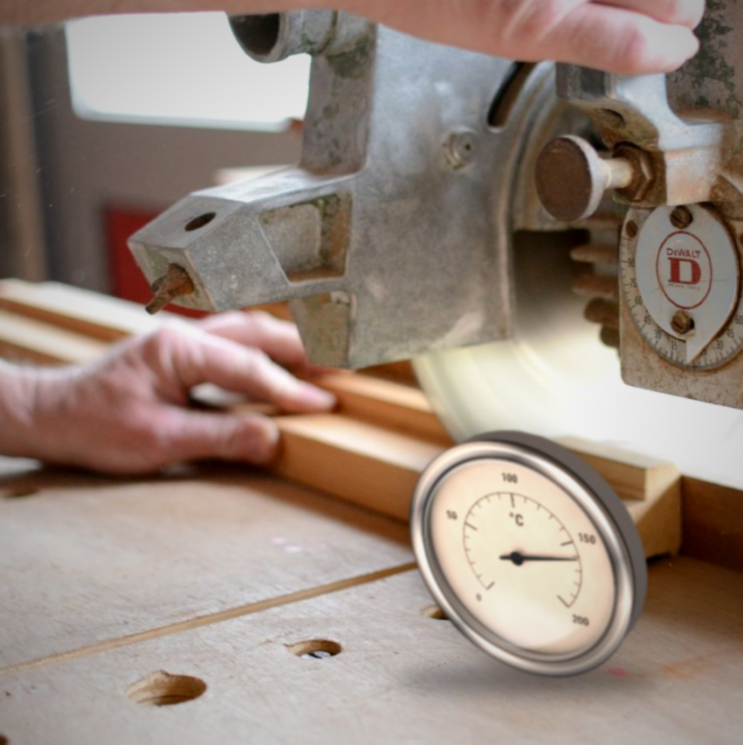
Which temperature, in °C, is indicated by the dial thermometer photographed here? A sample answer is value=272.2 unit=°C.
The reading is value=160 unit=°C
